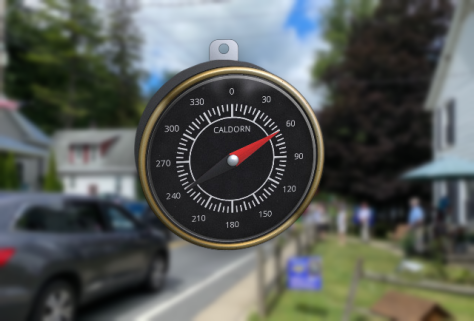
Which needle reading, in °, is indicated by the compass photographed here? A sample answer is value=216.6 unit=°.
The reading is value=60 unit=°
